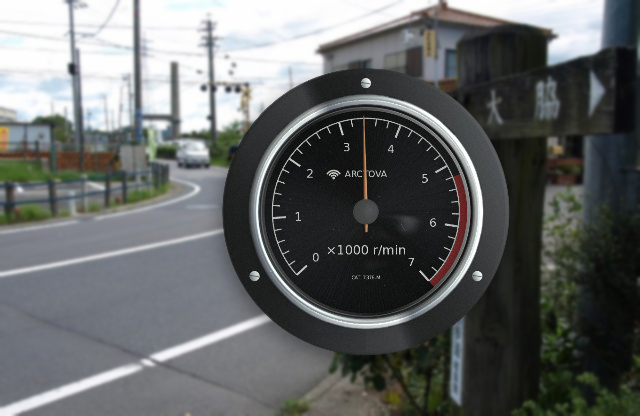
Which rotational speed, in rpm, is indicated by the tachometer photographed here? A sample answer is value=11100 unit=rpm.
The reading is value=3400 unit=rpm
